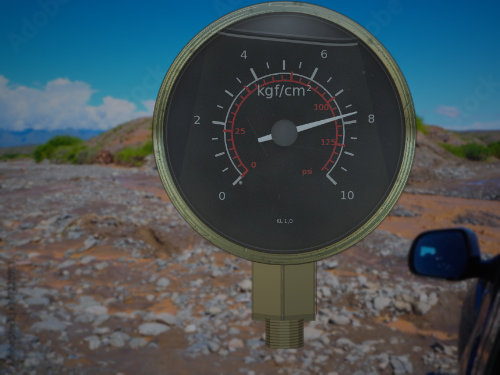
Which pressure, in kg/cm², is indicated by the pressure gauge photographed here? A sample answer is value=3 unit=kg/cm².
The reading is value=7.75 unit=kg/cm²
